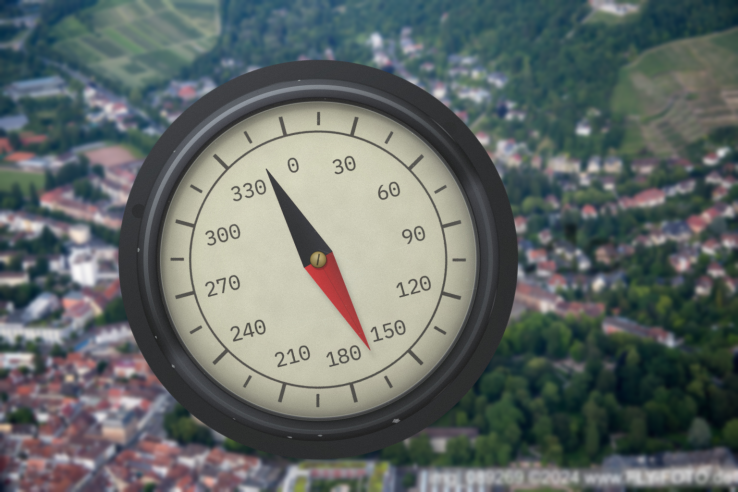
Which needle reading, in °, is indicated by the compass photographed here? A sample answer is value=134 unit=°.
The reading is value=165 unit=°
